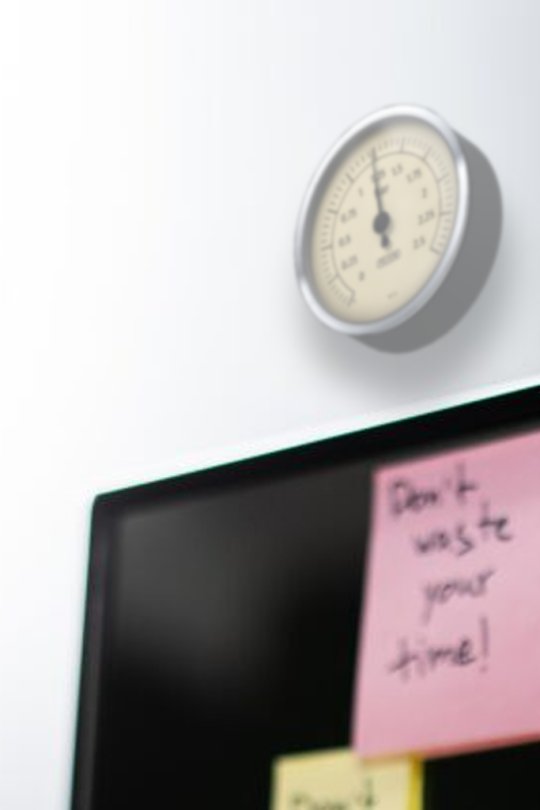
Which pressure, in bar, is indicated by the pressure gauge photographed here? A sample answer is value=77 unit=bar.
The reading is value=1.25 unit=bar
